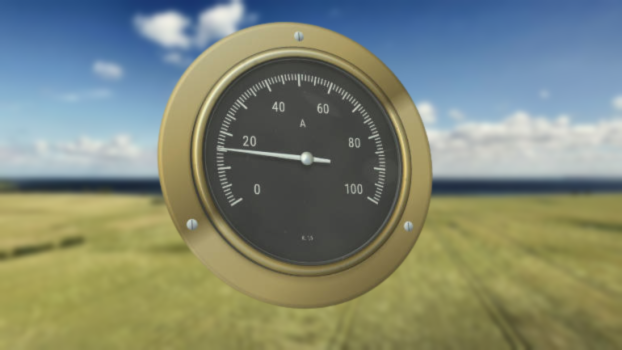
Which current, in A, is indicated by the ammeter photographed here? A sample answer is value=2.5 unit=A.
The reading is value=15 unit=A
